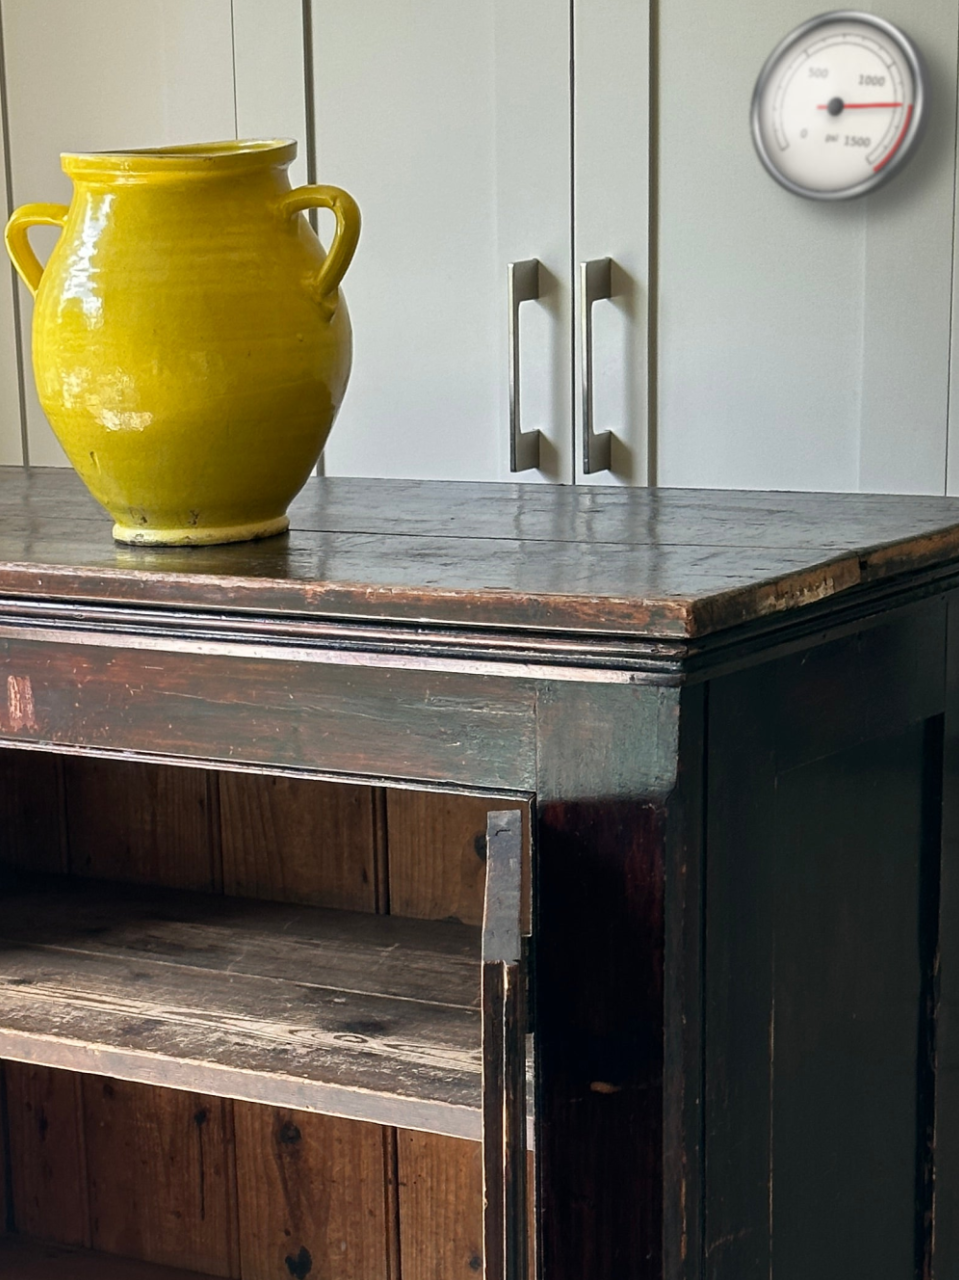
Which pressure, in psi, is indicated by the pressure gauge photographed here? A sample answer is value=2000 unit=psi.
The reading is value=1200 unit=psi
